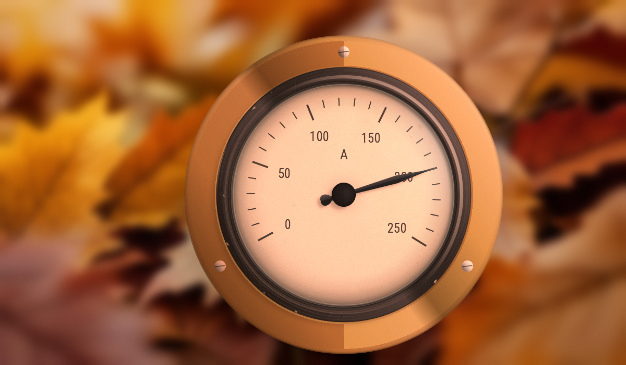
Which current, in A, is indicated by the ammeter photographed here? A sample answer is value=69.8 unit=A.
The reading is value=200 unit=A
